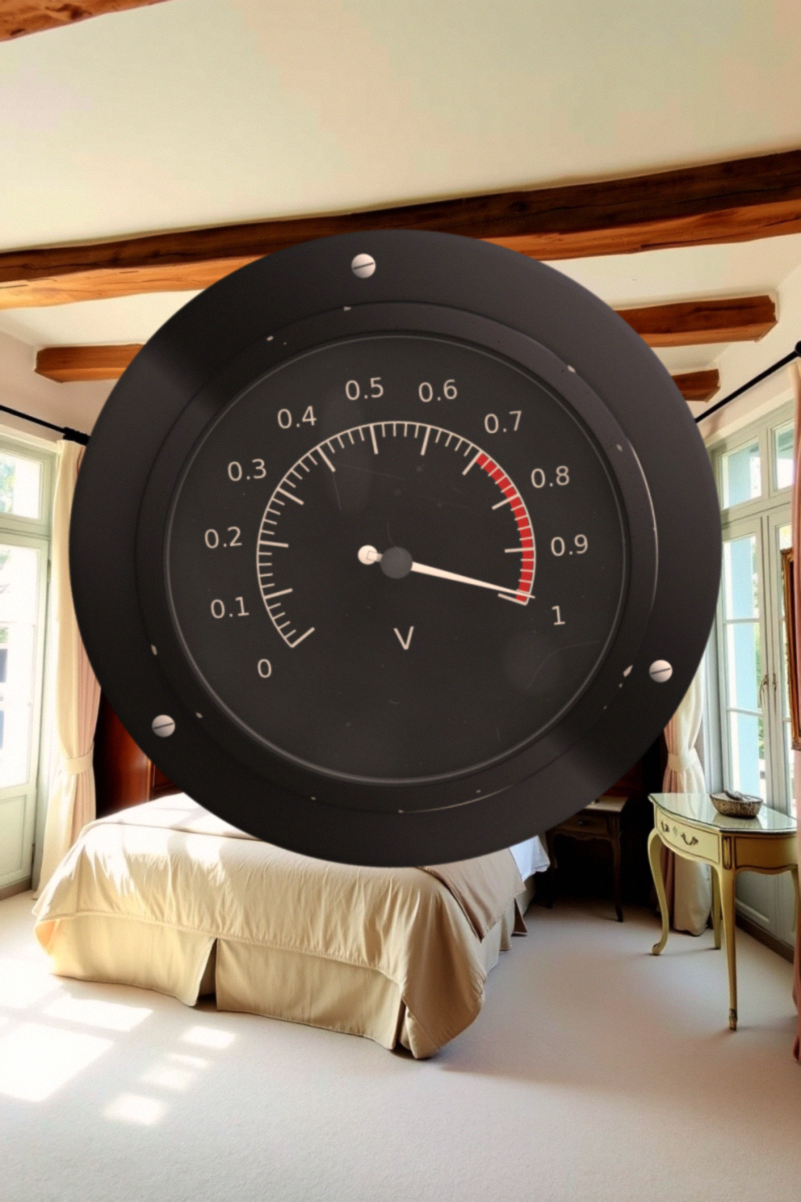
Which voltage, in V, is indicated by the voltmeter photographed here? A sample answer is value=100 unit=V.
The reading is value=0.98 unit=V
